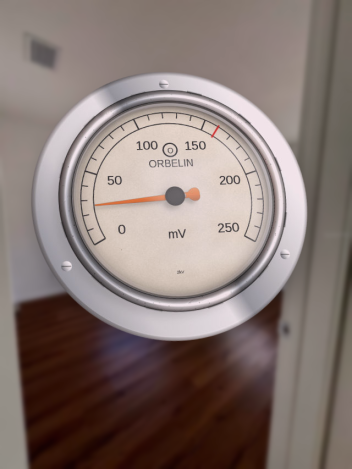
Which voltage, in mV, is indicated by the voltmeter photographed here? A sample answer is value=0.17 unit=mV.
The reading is value=25 unit=mV
